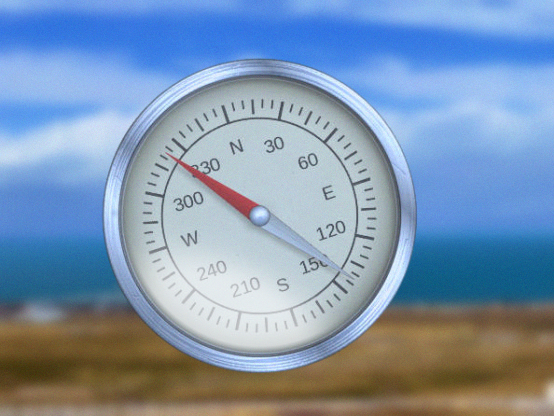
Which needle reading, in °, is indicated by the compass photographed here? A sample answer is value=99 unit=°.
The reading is value=322.5 unit=°
